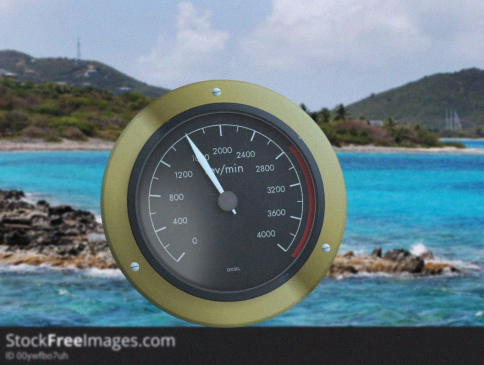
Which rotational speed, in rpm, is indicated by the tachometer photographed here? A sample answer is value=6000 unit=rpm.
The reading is value=1600 unit=rpm
